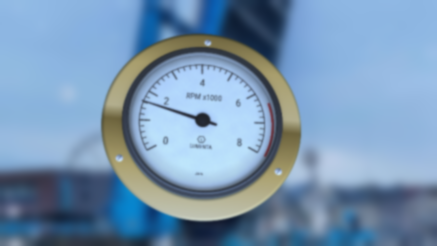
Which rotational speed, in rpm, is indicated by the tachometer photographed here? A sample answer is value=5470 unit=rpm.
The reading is value=1600 unit=rpm
